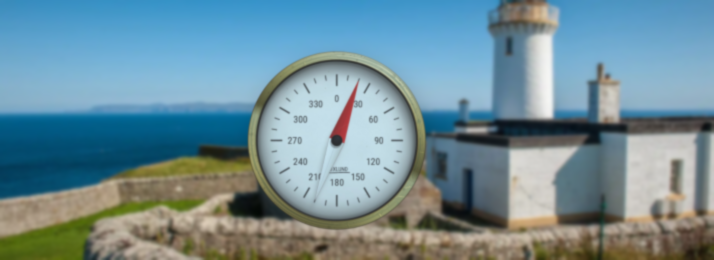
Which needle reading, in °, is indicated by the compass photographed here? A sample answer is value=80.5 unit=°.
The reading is value=20 unit=°
